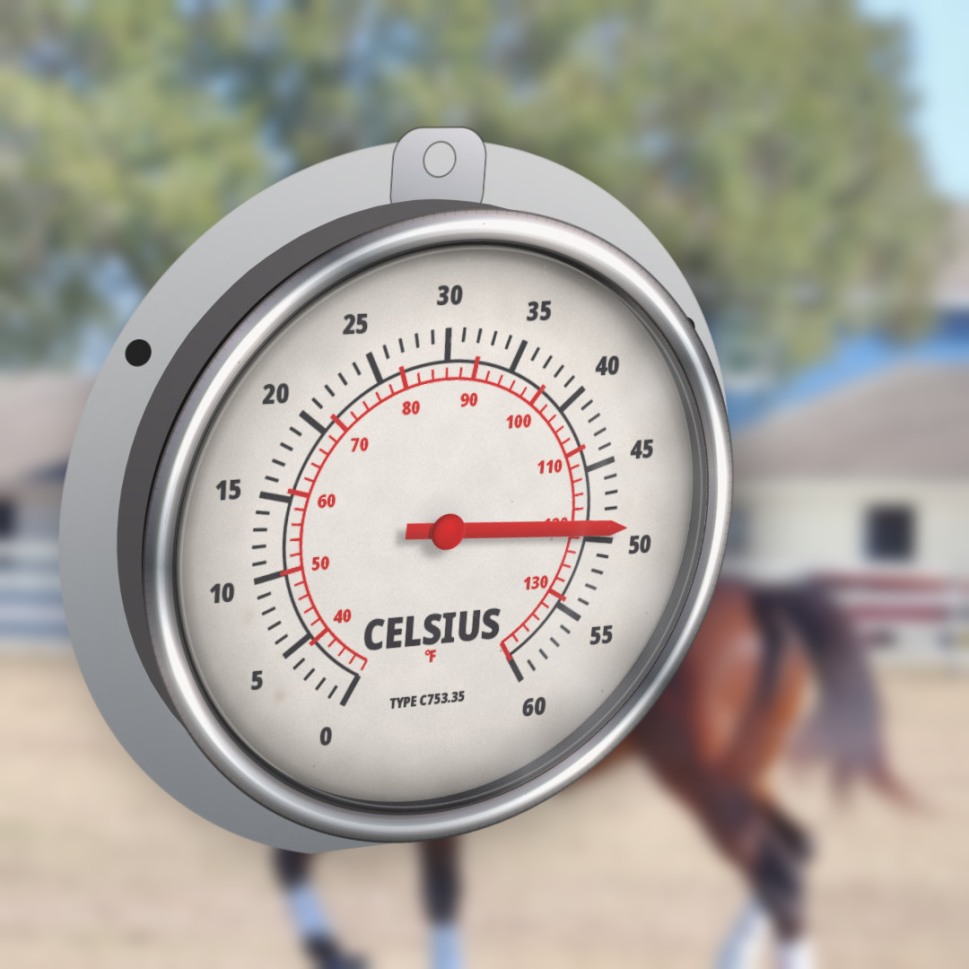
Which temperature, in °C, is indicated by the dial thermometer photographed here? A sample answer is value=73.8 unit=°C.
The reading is value=49 unit=°C
